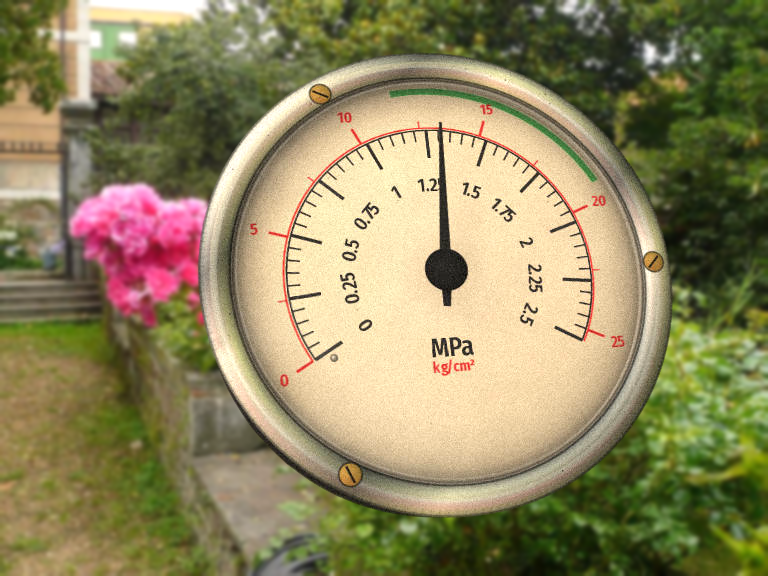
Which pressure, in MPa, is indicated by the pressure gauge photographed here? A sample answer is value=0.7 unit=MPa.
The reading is value=1.3 unit=MPa
